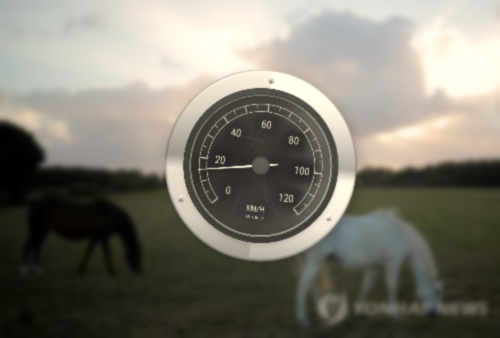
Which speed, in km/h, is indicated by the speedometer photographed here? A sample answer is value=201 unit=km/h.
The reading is value=15 unit=km/h
